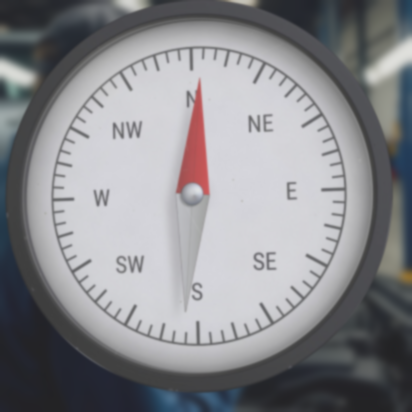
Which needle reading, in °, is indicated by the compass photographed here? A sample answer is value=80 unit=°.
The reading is value=5 unit=°
